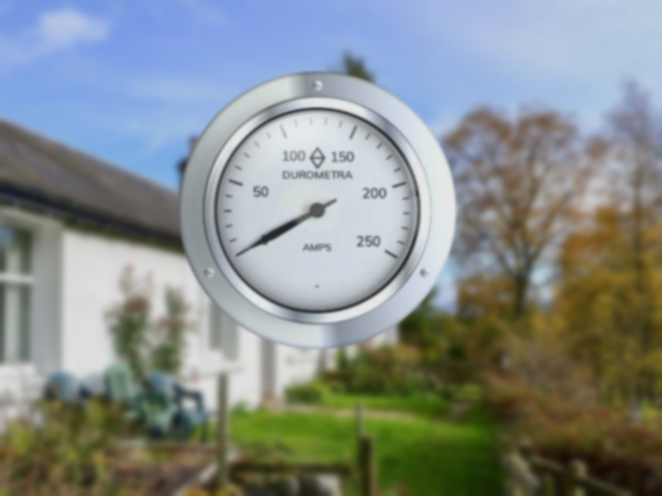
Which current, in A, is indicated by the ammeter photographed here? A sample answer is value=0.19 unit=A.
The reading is value=0 unit=A
